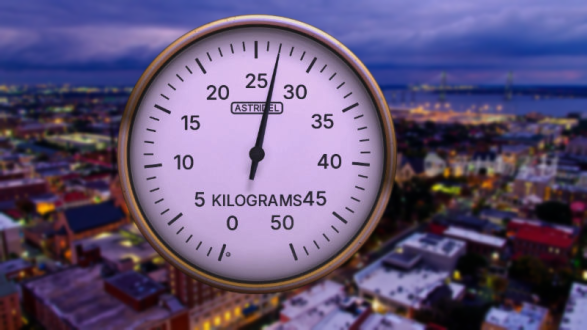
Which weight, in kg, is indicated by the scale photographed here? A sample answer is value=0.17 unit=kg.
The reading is value=27 unit=kg
